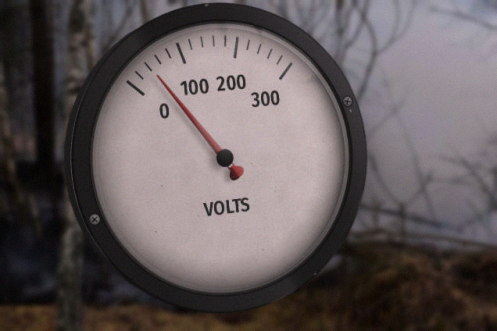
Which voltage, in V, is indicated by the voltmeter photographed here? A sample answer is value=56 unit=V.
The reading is value=40 unit=V
